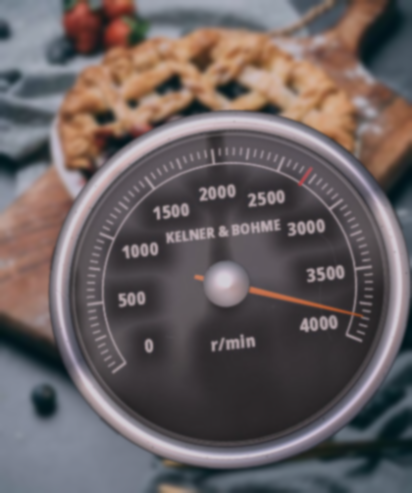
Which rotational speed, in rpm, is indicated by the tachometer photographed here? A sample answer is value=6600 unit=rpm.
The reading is value=3850 unit=rpm
